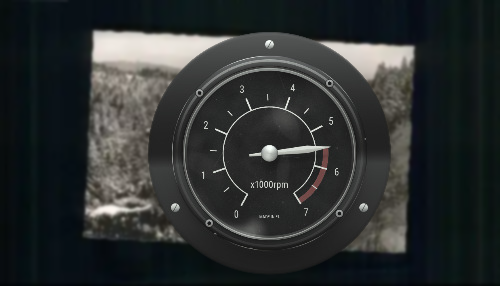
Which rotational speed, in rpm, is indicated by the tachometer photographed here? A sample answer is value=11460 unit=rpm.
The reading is value=5500 unit=rpm
